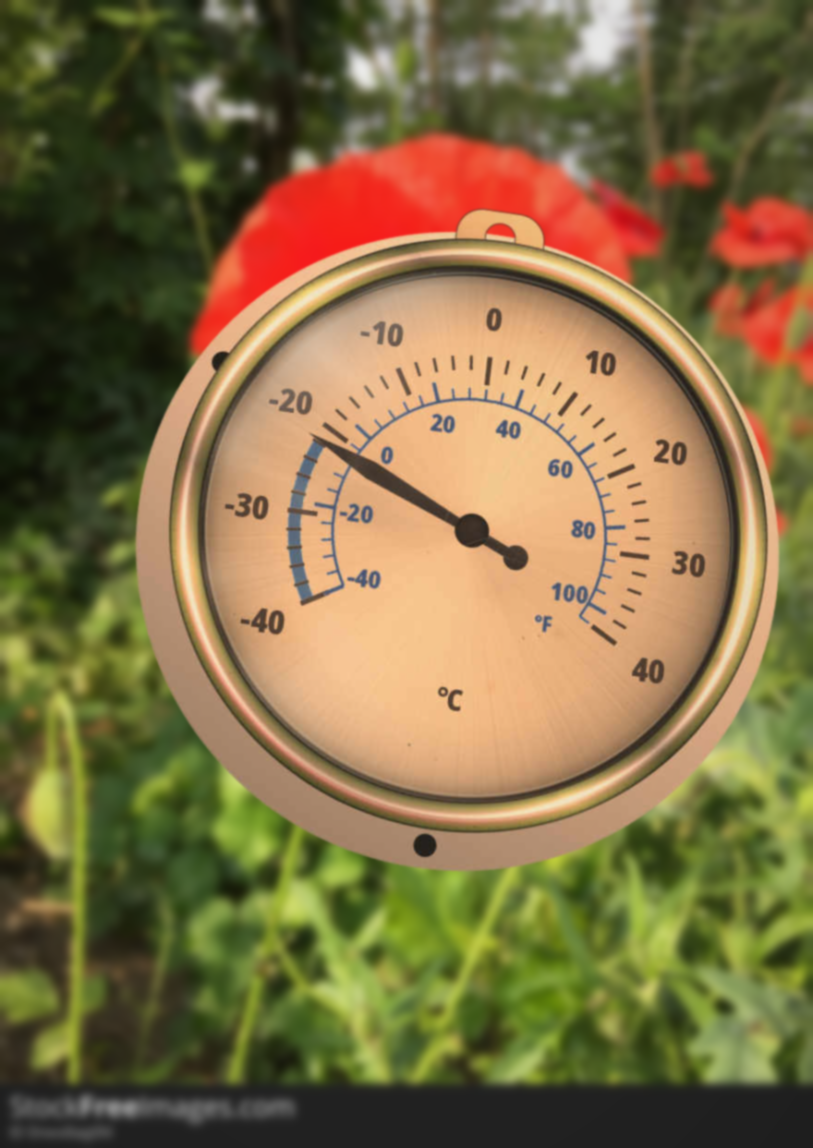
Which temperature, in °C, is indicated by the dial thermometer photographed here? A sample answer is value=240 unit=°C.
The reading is value=-22 unit=°C
